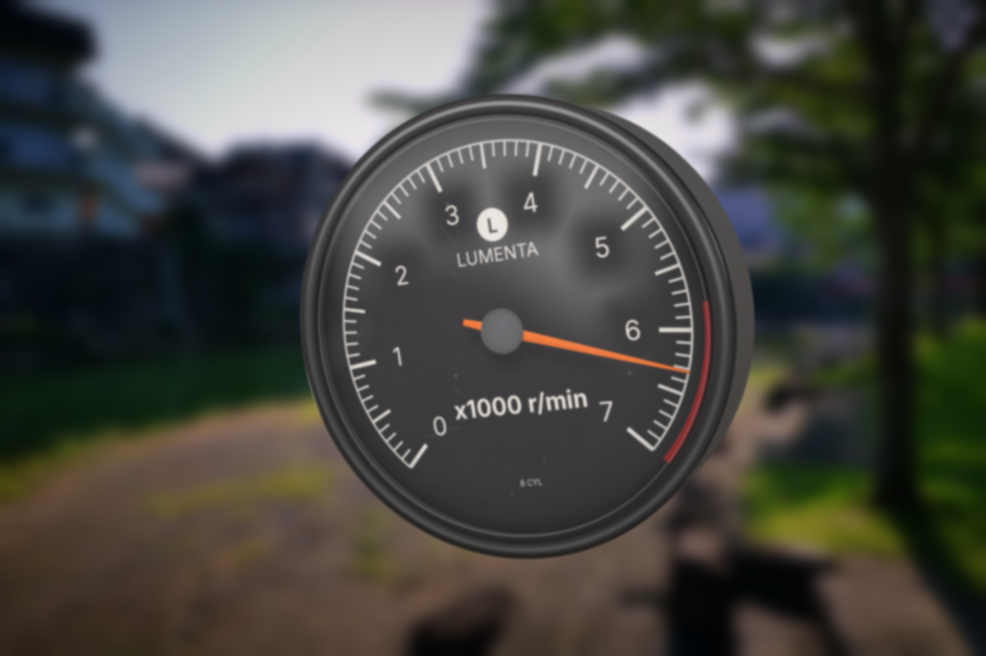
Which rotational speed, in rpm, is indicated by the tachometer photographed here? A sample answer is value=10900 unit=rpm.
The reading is value=6300 unit=rpm
